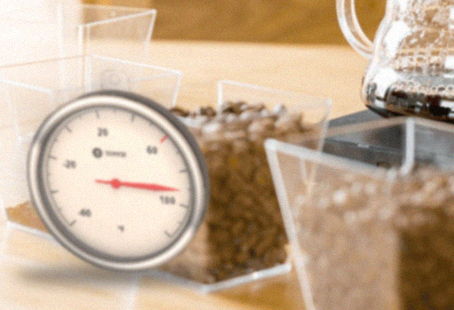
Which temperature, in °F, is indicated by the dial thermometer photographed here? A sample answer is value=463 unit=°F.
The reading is value=90 unit=°F
